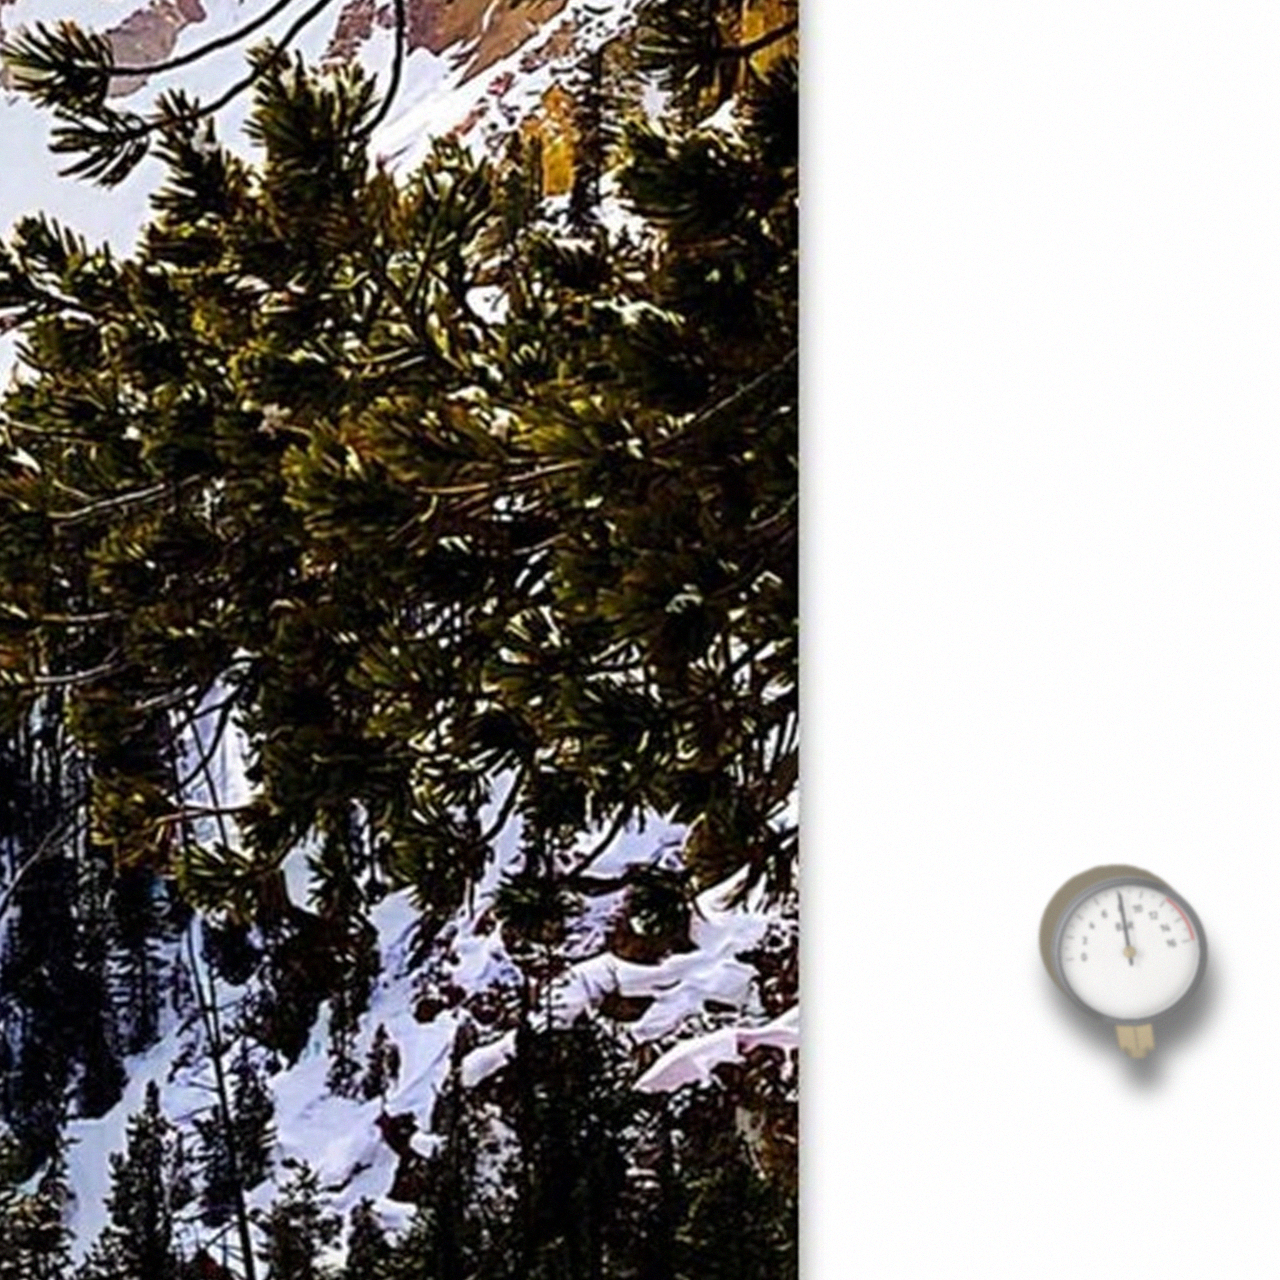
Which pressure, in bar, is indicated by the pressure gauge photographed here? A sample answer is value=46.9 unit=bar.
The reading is value=8 unit=bar
